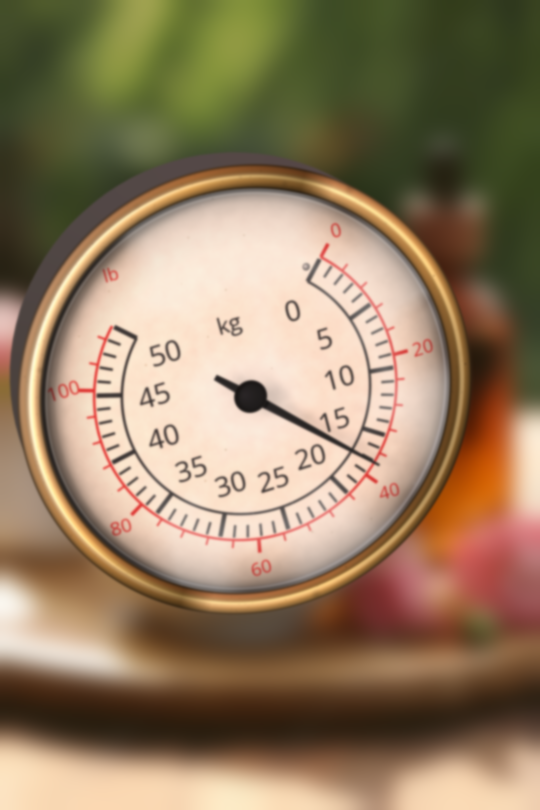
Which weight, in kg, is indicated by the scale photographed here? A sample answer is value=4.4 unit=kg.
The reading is value=17 unit=kg
